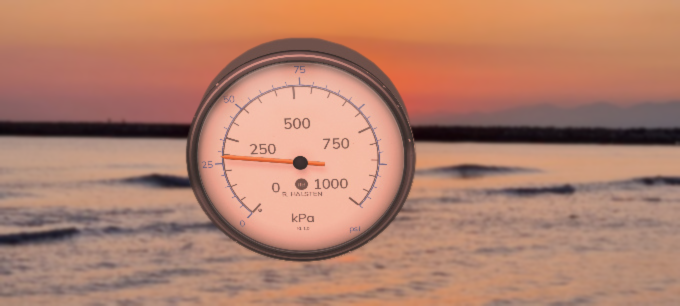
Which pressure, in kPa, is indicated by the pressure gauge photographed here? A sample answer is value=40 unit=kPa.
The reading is value=200 unit=kPa
